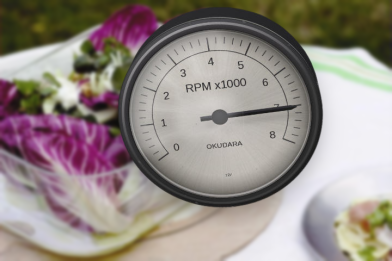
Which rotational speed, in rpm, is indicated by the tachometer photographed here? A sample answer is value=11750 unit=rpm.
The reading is value=7000 unit=rpm
